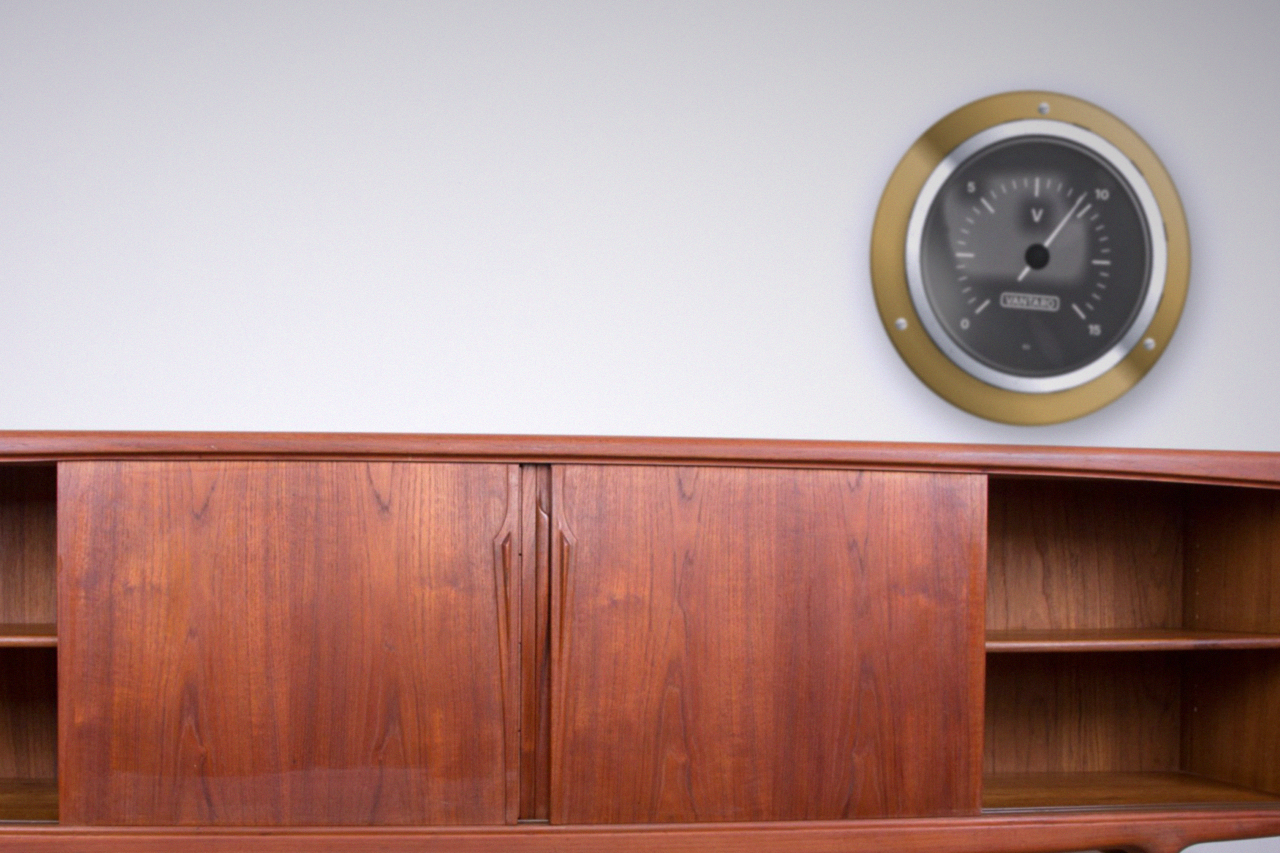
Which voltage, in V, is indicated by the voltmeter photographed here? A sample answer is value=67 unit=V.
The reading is value=9.5 unit=V
